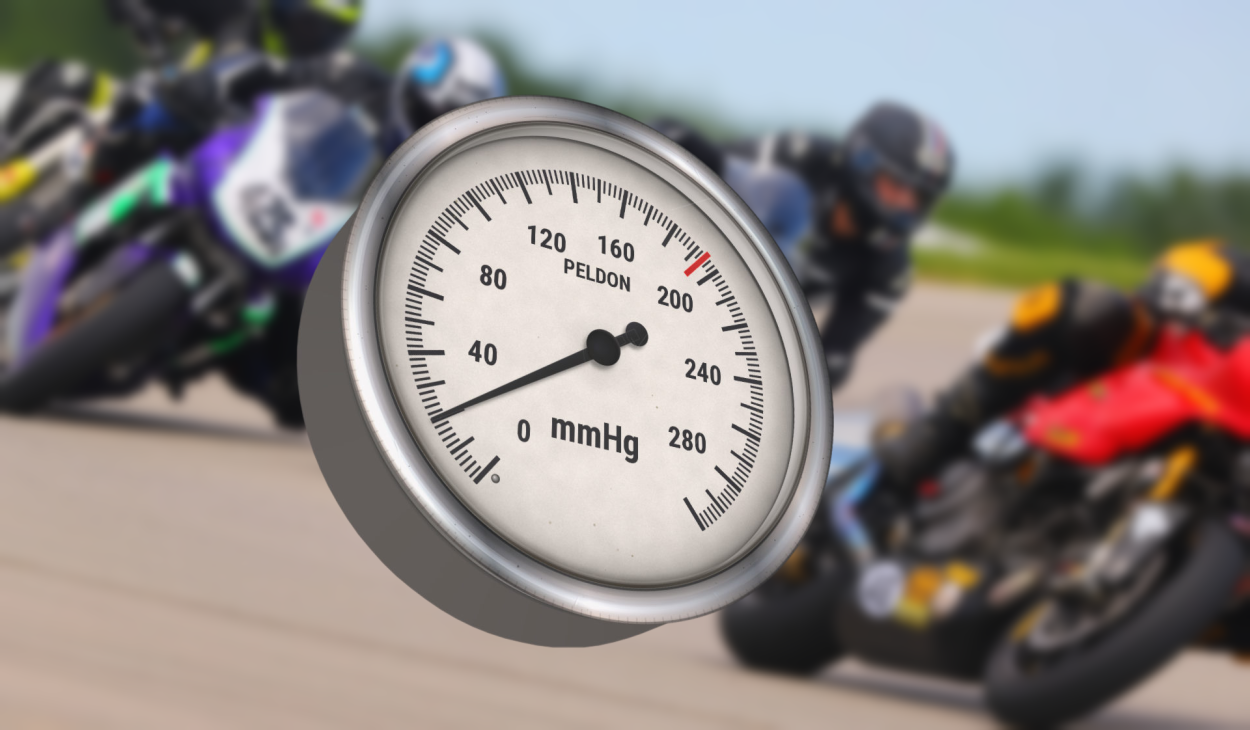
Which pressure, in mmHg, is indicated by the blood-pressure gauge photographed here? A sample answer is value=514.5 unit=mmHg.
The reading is value=20 unit=mmHg
